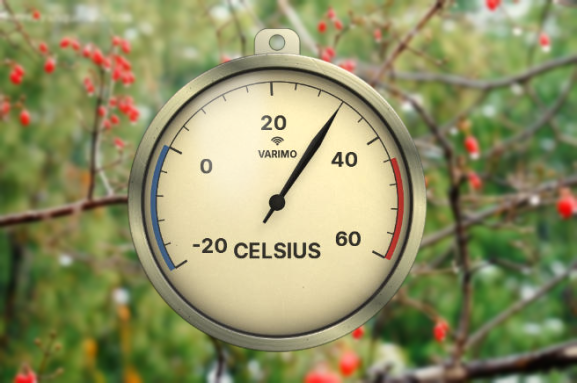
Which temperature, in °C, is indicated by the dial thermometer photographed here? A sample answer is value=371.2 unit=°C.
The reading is value=32 unit=°C
